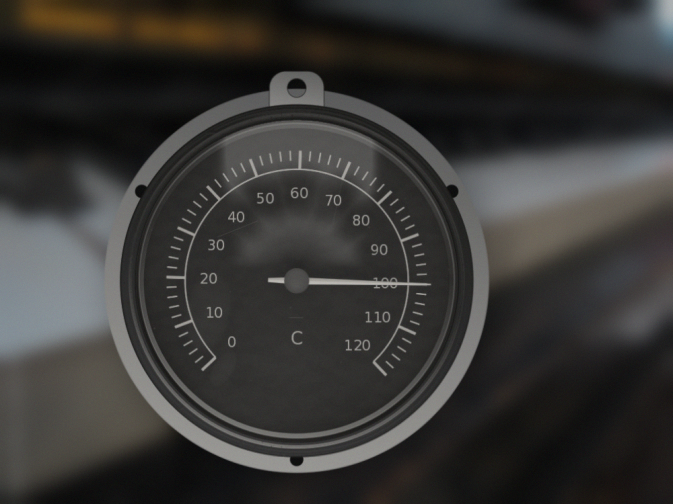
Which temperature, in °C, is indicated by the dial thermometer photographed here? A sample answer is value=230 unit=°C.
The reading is value=100 unit=°C
